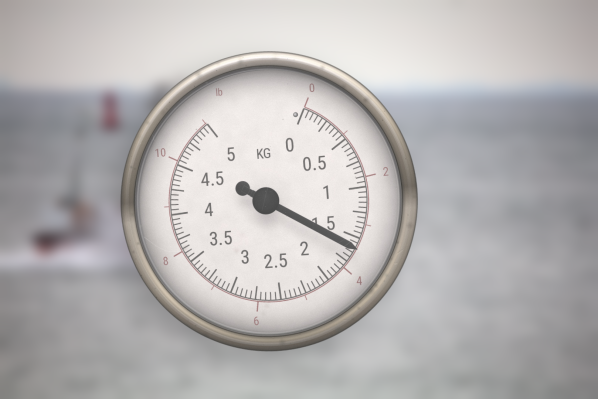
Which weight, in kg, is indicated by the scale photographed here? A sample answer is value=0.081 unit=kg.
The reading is value=1.6 unit=kg
